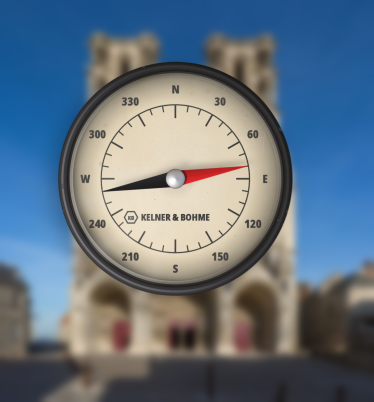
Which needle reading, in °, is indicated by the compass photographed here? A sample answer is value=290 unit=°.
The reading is value=80 unit=°
